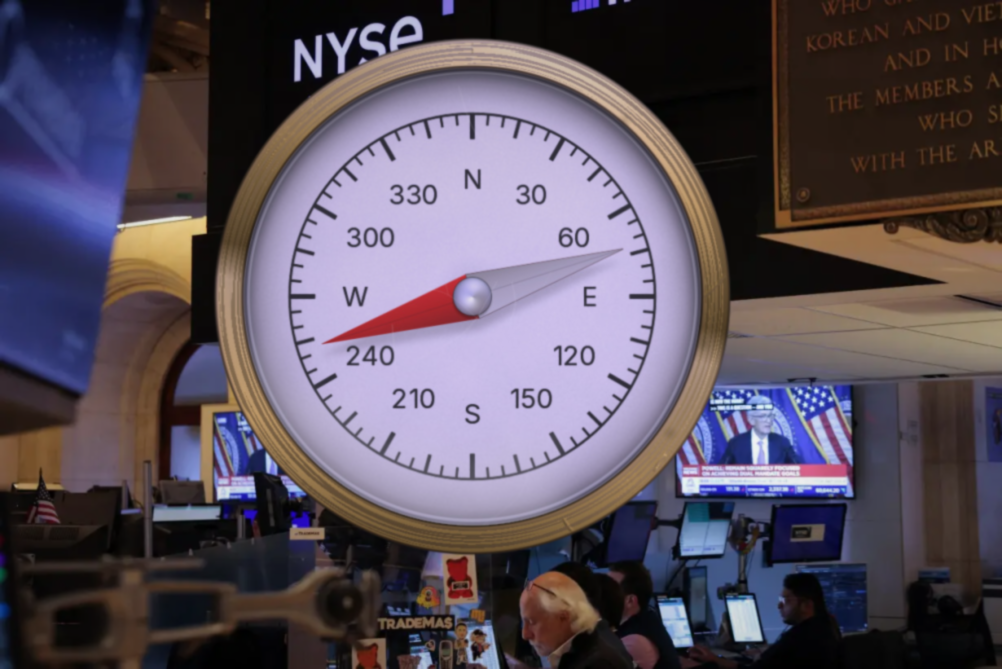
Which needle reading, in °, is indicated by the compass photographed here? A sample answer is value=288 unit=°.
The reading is value=252.5 unit=°
